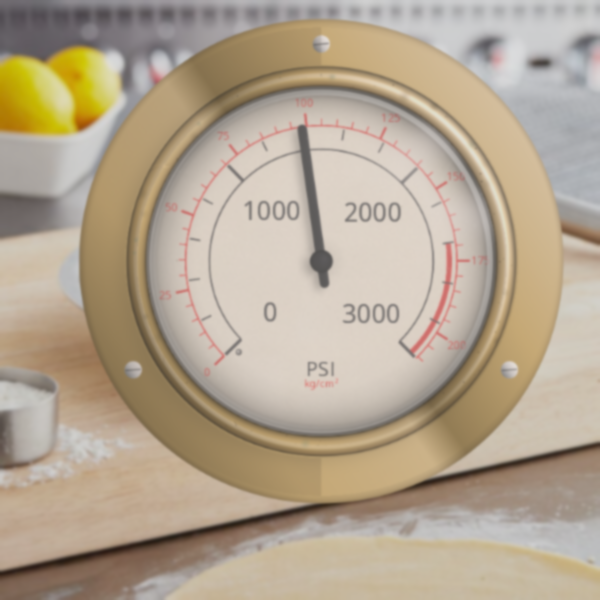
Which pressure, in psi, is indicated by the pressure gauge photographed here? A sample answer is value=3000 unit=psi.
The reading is value=1400 unit=psi
